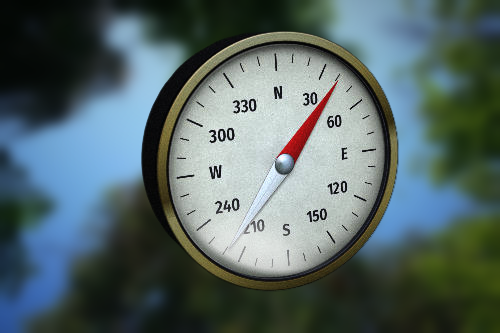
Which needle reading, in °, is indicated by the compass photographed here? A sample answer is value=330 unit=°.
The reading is value=40 unit=°
